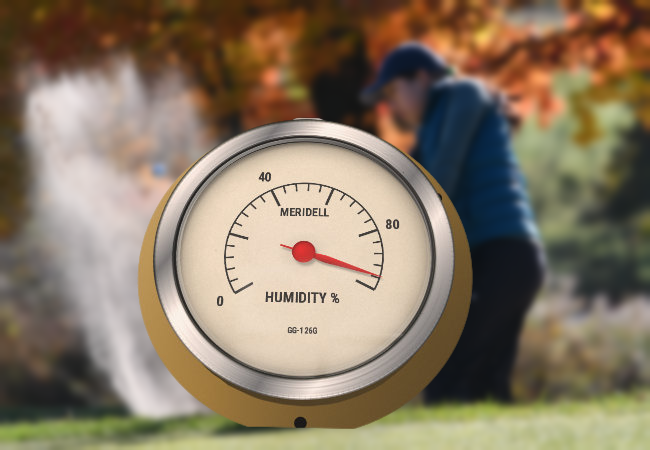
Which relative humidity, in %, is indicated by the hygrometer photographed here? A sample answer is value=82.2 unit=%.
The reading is value=96 unit=%
